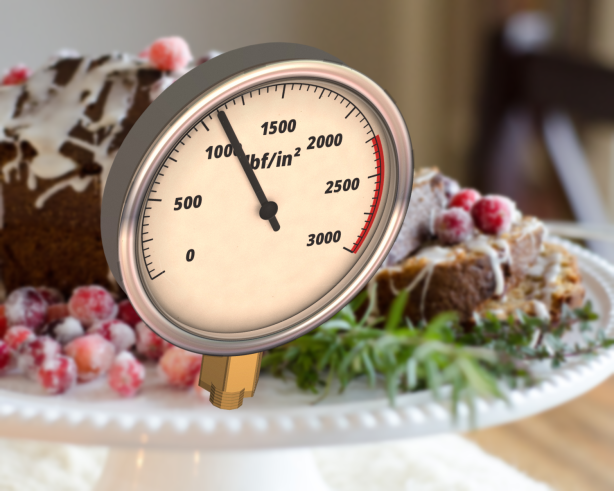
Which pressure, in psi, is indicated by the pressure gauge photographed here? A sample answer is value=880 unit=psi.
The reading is value=1100 unit=psi
